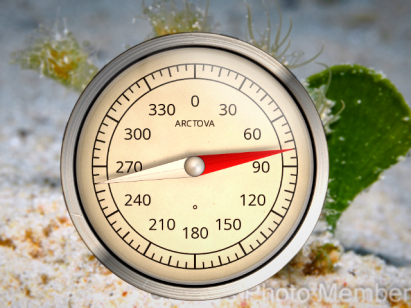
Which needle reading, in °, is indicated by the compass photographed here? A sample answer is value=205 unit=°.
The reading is value=80 unit=°
